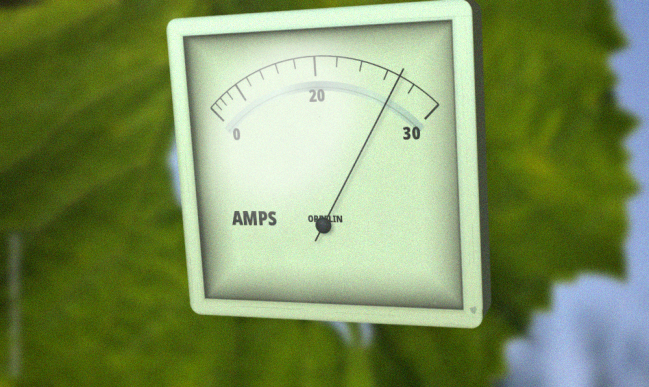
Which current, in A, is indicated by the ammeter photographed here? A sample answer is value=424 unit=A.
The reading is value=27 unit=A
